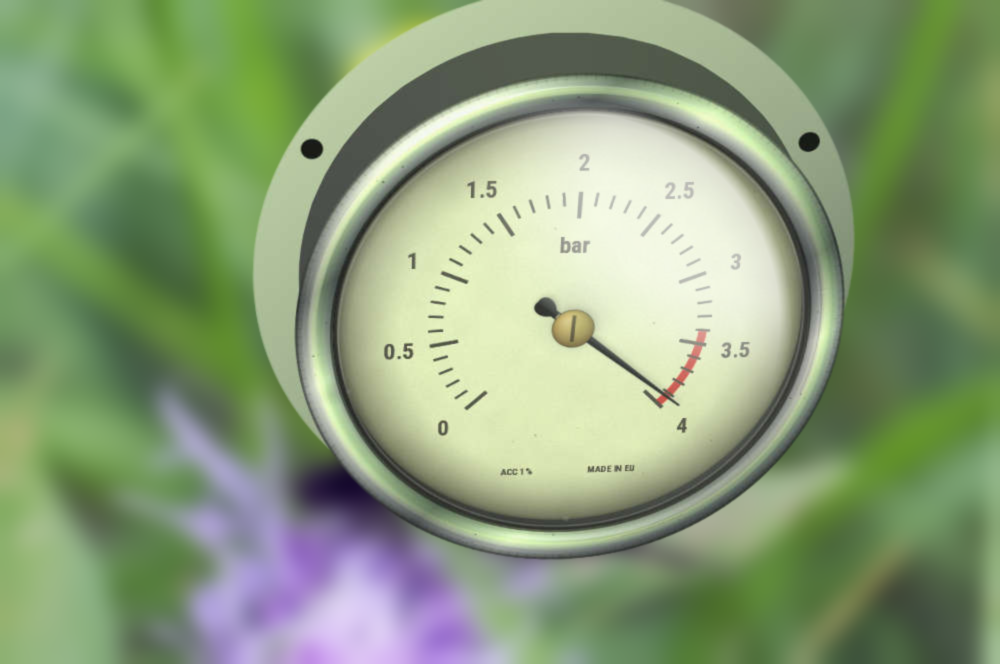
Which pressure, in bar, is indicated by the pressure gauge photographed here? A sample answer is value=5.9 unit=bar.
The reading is value=3.9 unit=bar
